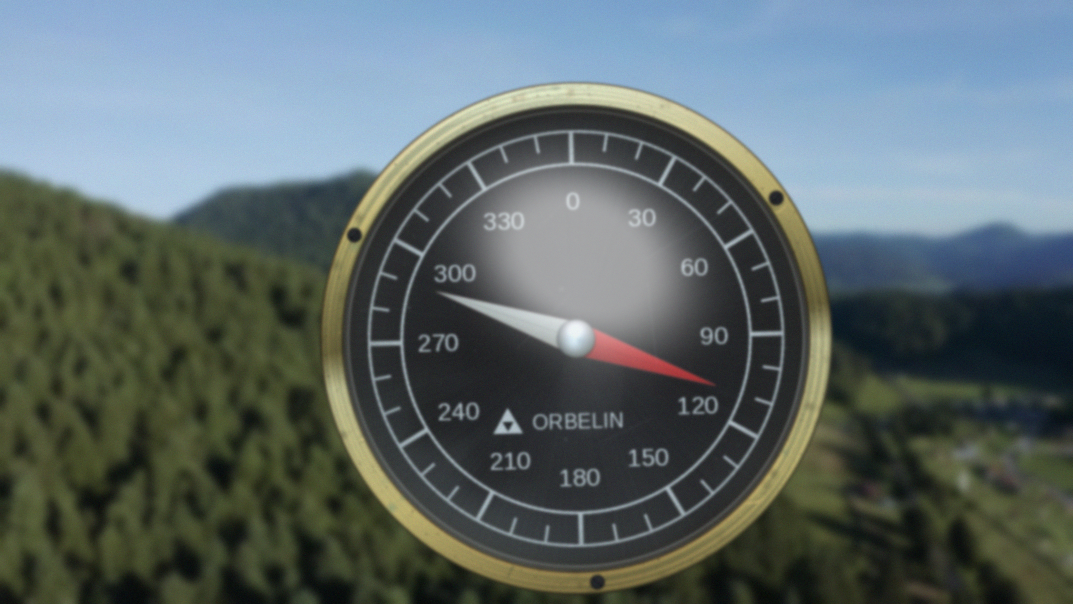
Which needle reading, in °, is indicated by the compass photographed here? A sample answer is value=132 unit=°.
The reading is value=110 unit=°
